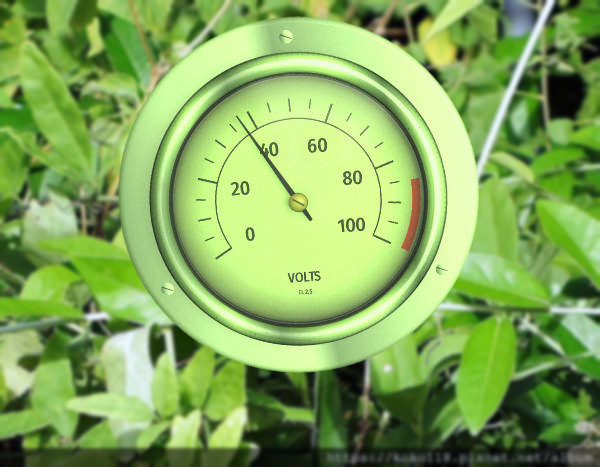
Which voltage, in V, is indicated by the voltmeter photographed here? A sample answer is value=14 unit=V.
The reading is value=37.5 unit=V
